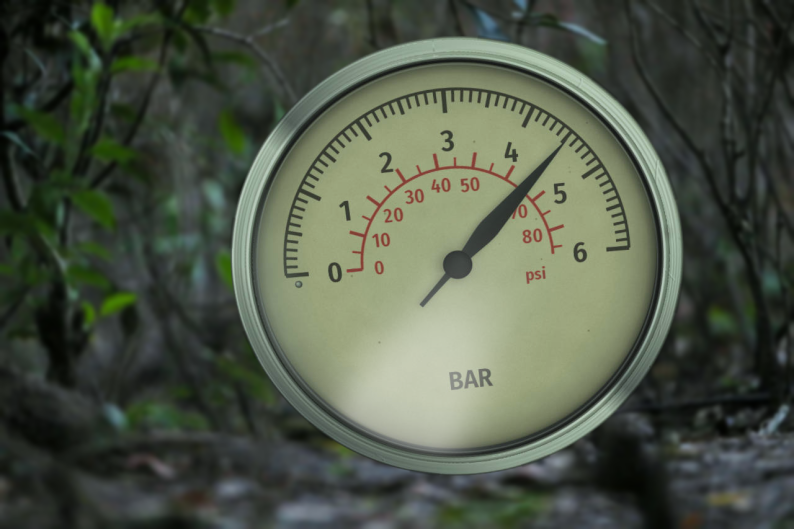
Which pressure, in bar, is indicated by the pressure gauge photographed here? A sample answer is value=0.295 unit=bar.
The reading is value=4.5 unit=bar
